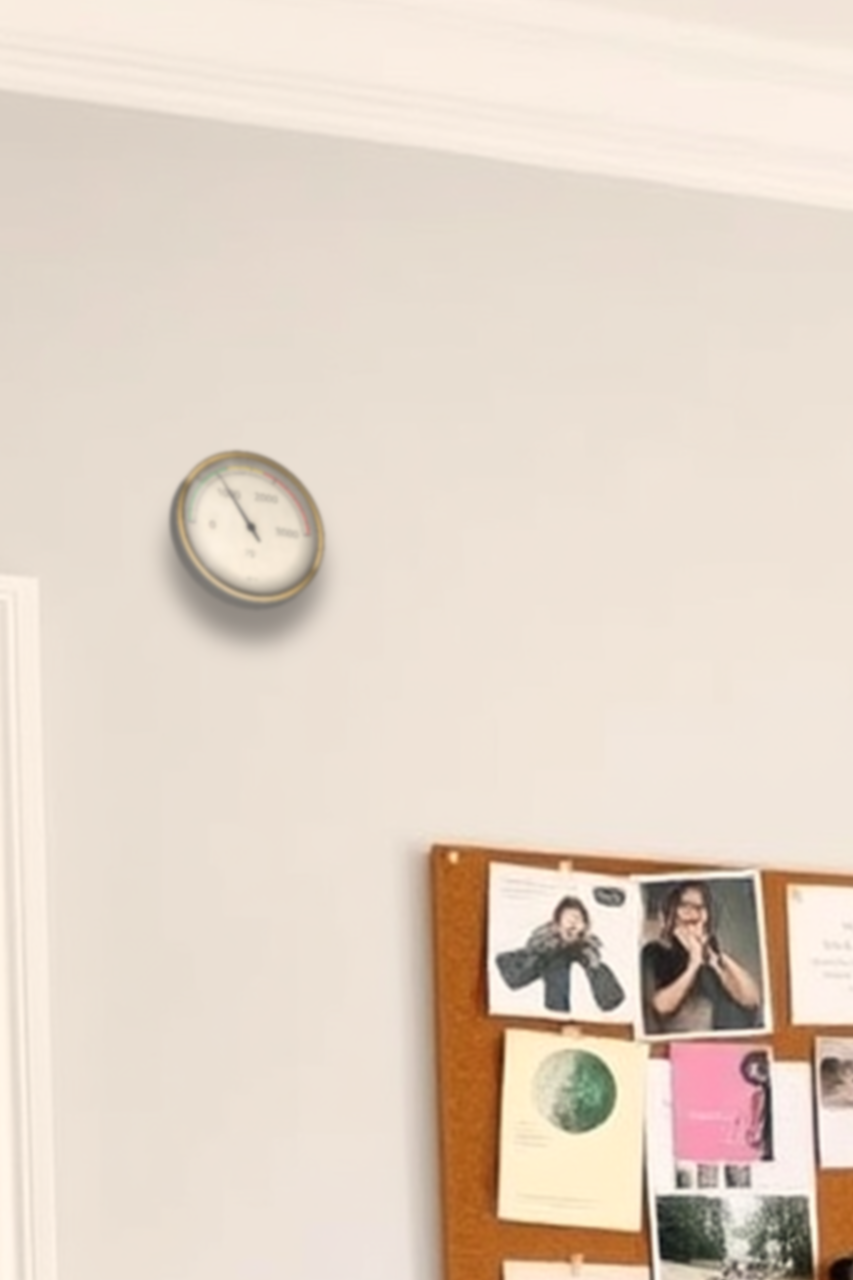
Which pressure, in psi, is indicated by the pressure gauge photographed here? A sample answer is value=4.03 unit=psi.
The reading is value=1000 unit=psi
